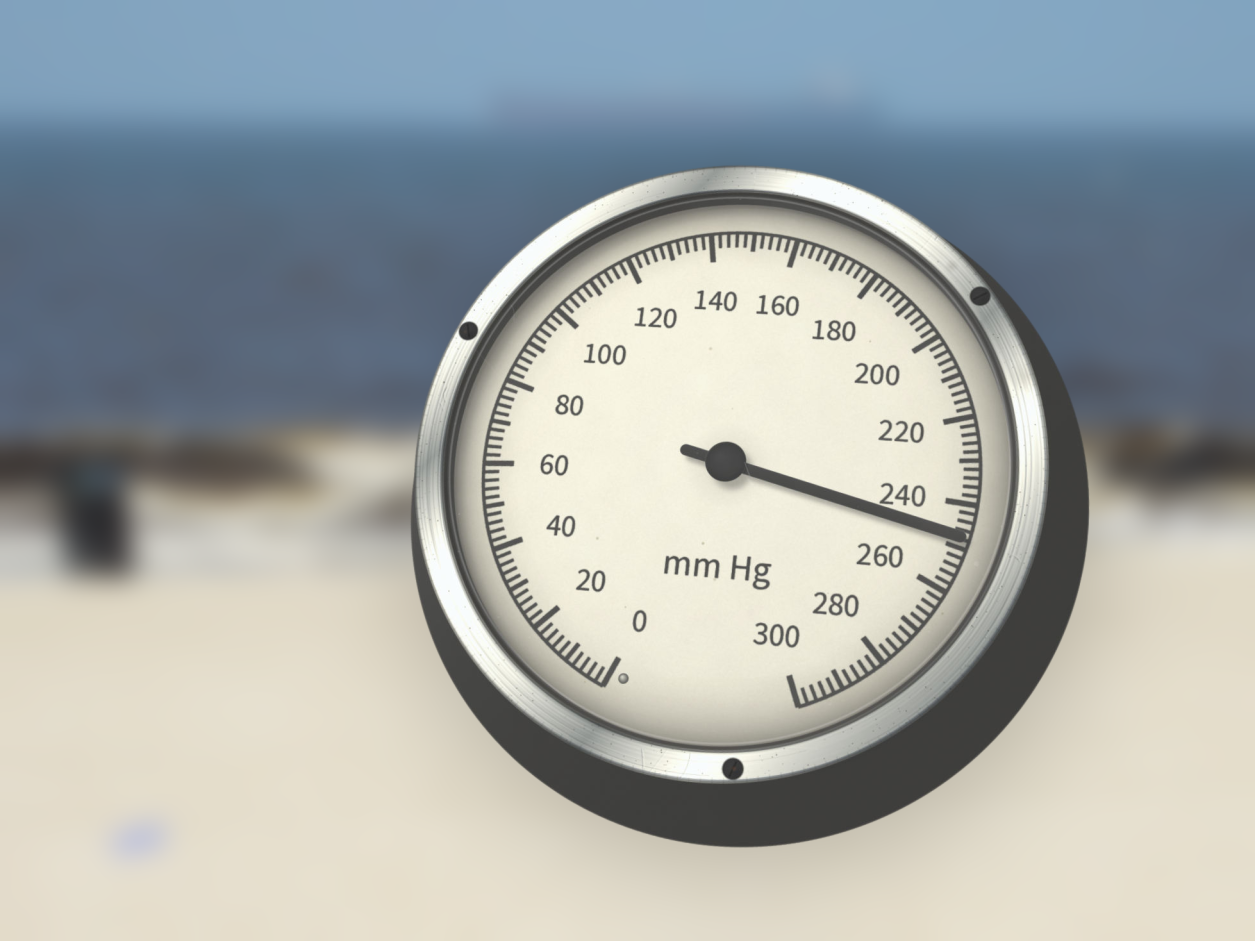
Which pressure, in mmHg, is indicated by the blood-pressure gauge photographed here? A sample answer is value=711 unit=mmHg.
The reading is value=248 unit=mmHg
